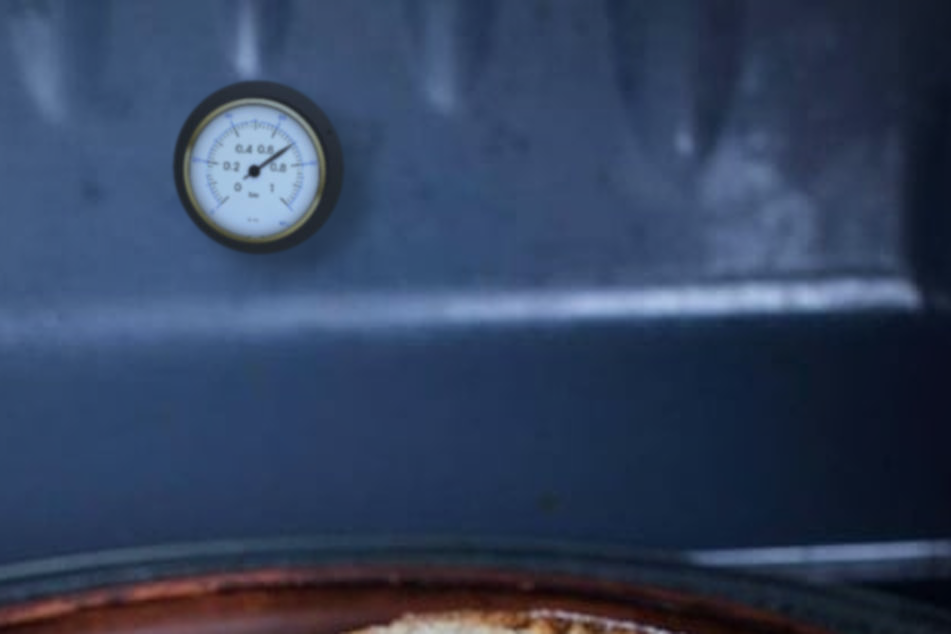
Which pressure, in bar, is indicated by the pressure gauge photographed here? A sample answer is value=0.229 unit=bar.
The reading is value=0.7 unit=bar
